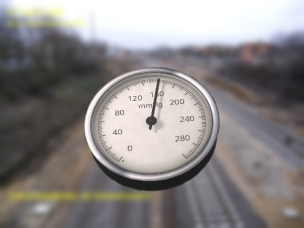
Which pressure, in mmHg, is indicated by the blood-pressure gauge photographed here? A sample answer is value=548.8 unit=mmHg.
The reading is value=160 unit=mmHg
